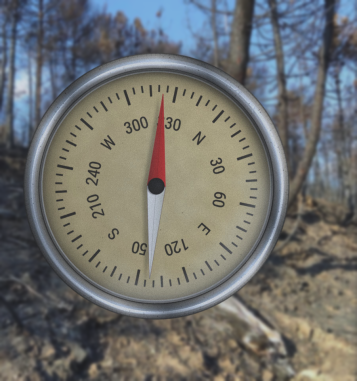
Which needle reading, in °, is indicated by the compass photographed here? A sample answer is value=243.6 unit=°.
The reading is value=322.5 unit=°
